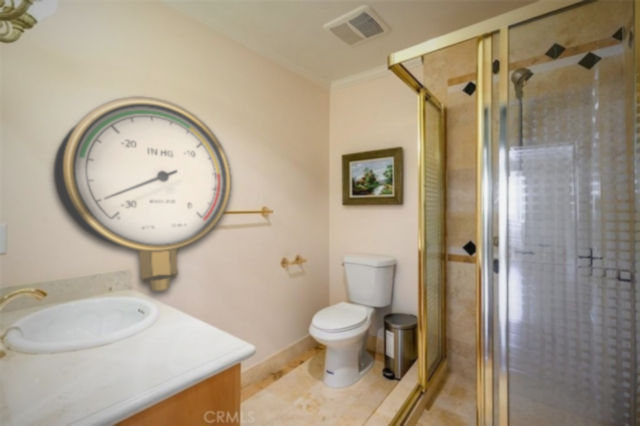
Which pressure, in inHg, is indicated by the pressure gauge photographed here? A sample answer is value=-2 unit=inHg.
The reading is value=-28 unit=inHg
